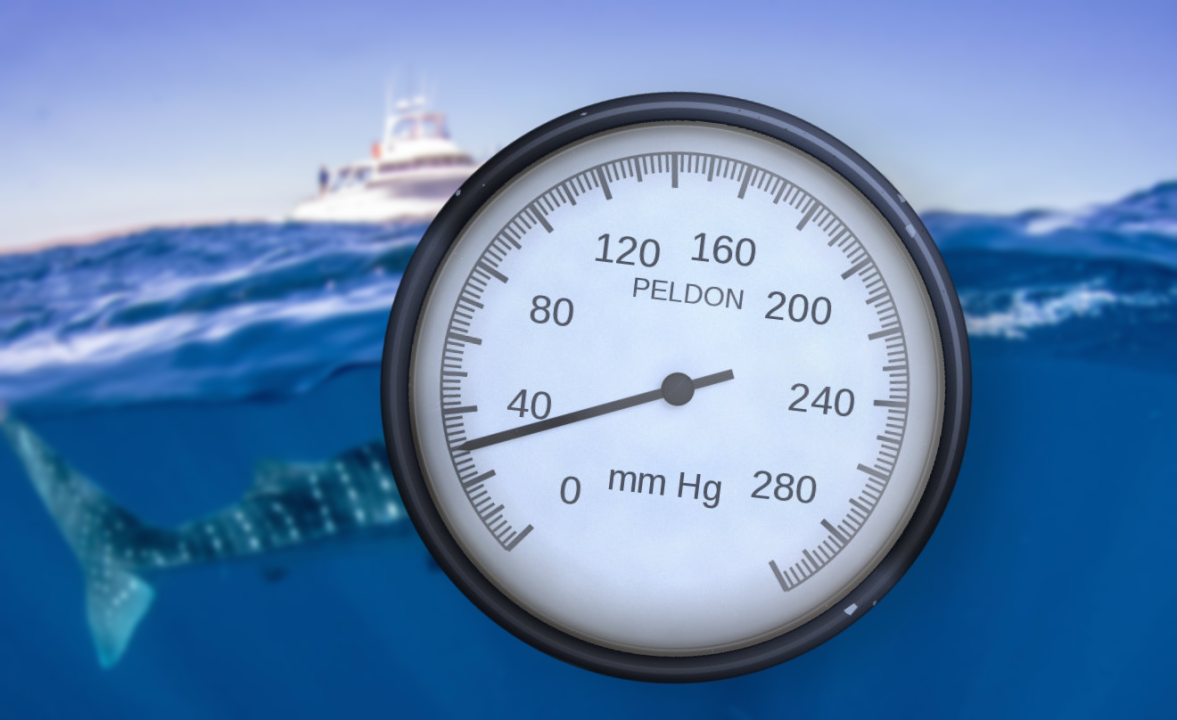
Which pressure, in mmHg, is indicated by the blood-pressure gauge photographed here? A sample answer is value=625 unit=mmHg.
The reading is value=30 unit=mmHg
